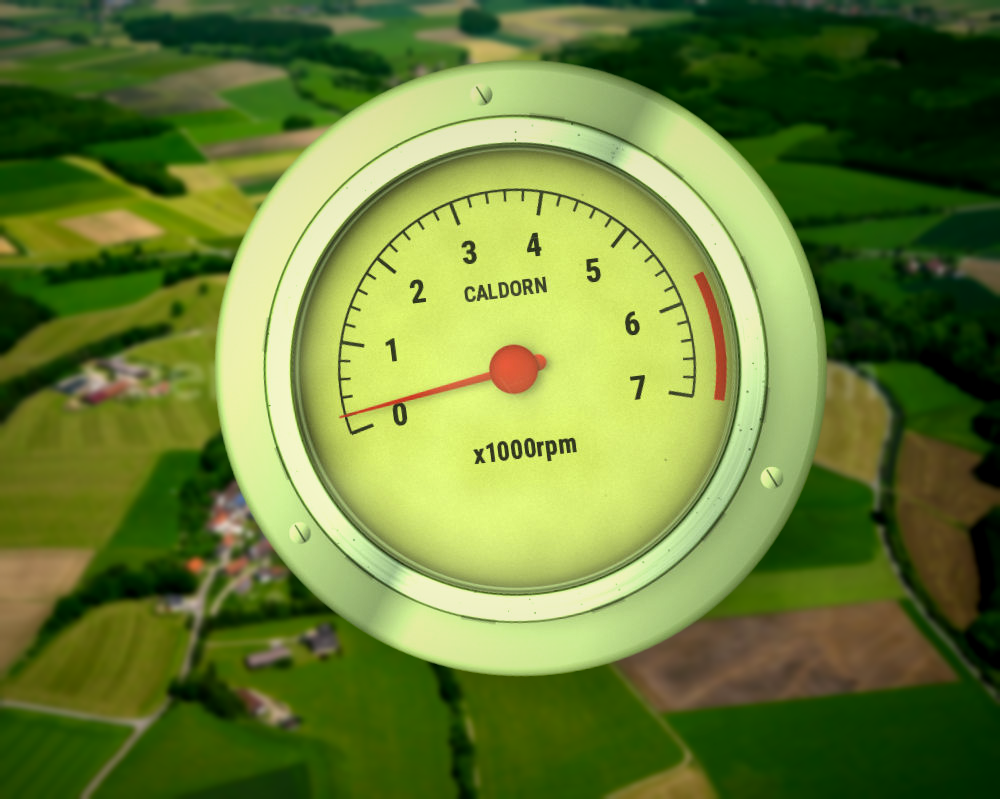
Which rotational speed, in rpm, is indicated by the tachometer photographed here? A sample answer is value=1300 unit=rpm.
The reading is value=200 unit=rpm
